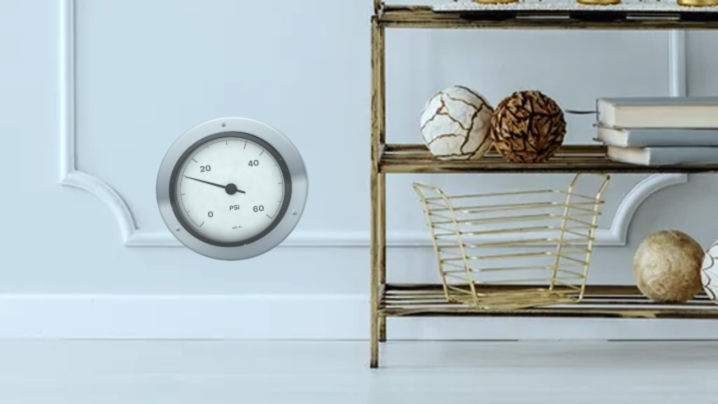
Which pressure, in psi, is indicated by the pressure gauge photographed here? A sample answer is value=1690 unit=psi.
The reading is value=15 unit=psi
